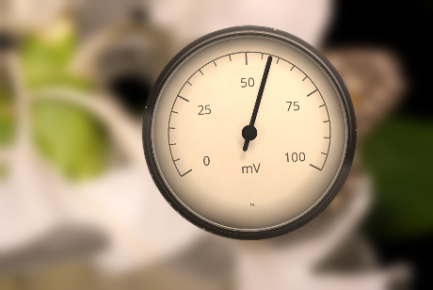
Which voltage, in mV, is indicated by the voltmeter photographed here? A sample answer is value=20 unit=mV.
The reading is value=57.5 unit=mV
